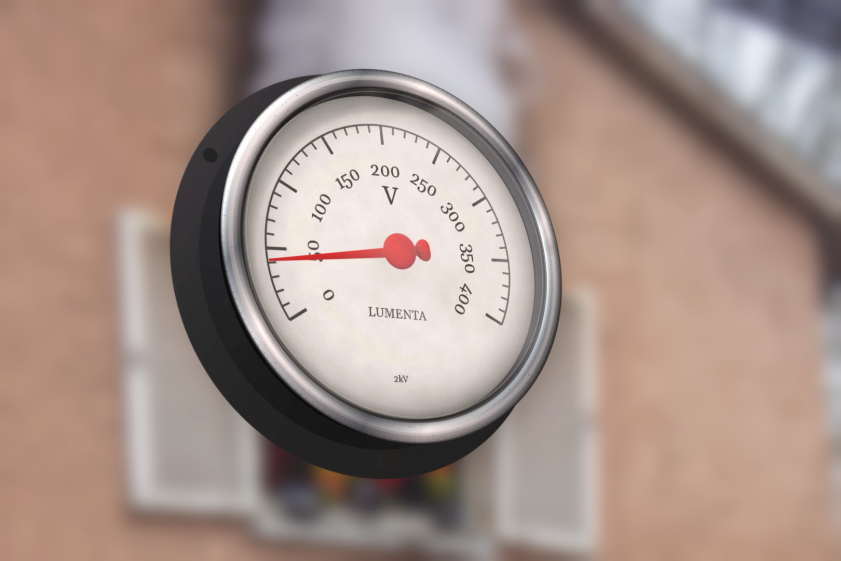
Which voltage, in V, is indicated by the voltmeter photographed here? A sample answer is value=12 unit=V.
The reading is value=40 unit=V
